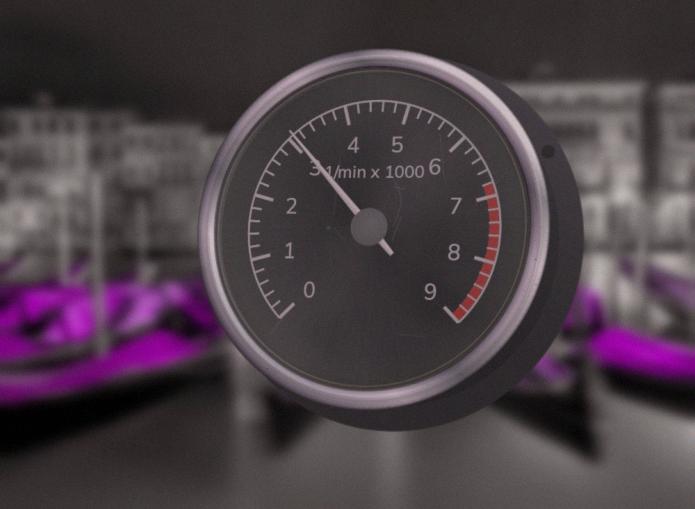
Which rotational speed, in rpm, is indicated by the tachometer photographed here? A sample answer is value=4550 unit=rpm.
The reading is value=3100 unit=rpm
